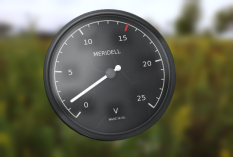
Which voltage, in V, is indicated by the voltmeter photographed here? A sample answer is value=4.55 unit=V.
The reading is value=1.5 unit=V
